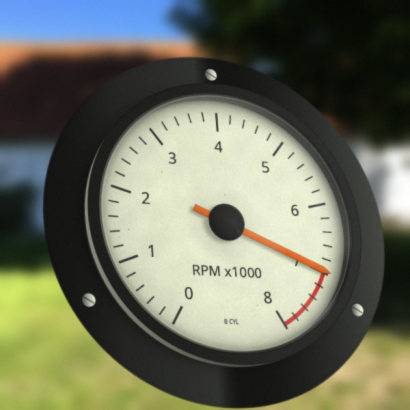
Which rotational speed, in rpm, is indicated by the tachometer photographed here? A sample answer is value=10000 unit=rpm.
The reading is value=7000 unit=rpm
